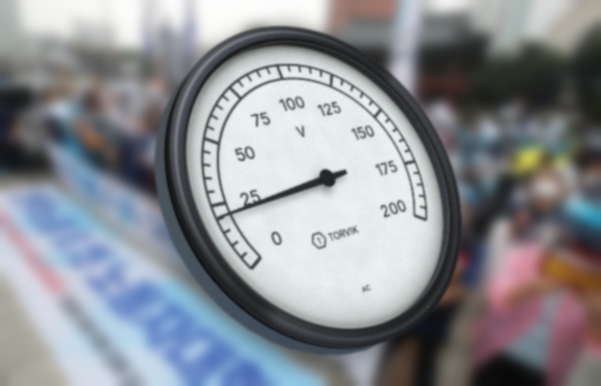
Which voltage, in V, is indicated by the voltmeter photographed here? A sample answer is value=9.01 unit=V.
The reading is value=20 unit=V
